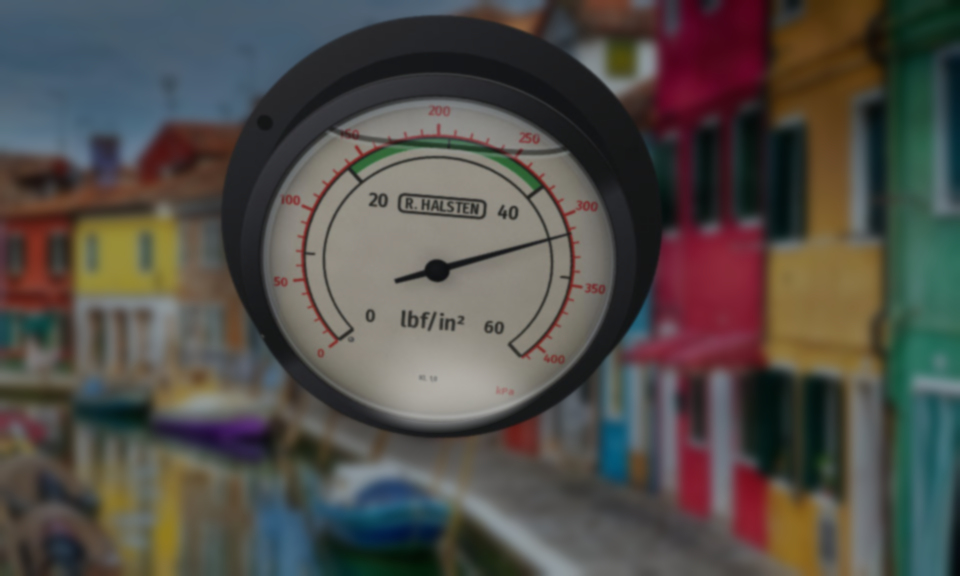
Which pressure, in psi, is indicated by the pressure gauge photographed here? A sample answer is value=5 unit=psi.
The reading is value=45 unit=psi
